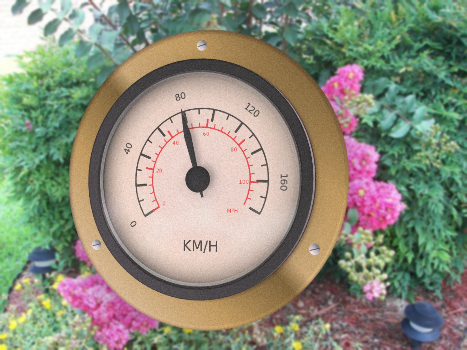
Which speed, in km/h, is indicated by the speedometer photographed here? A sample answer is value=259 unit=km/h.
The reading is value=80 unit=km/h
